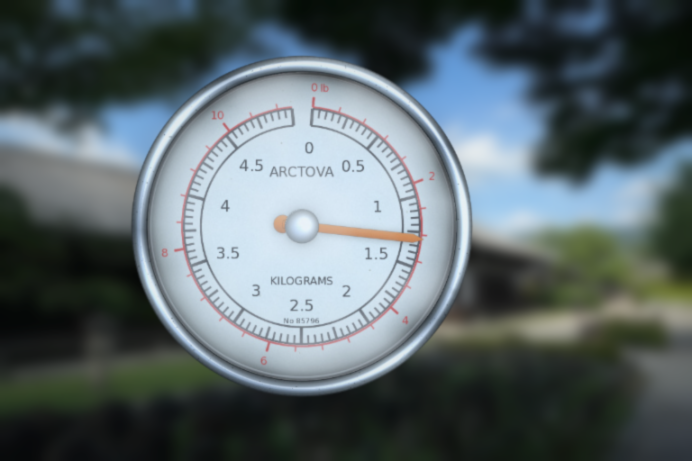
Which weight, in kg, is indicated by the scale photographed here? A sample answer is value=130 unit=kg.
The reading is value=1.3 unit=kg
